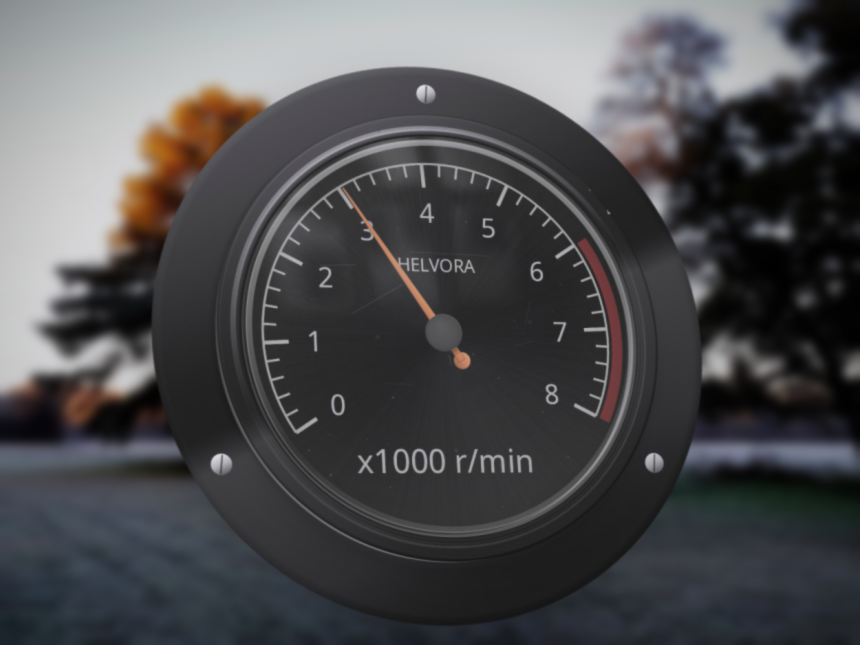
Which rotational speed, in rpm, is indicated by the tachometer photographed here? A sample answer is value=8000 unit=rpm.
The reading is value=3000 unit=rpm
